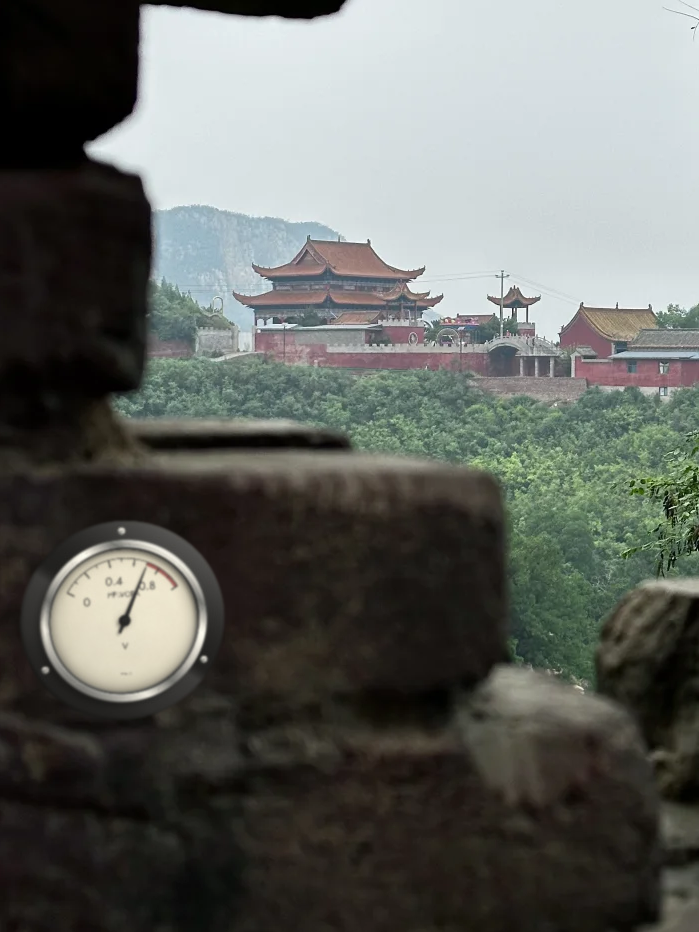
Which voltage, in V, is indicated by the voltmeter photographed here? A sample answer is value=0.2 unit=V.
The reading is value=0.7 unit=V
